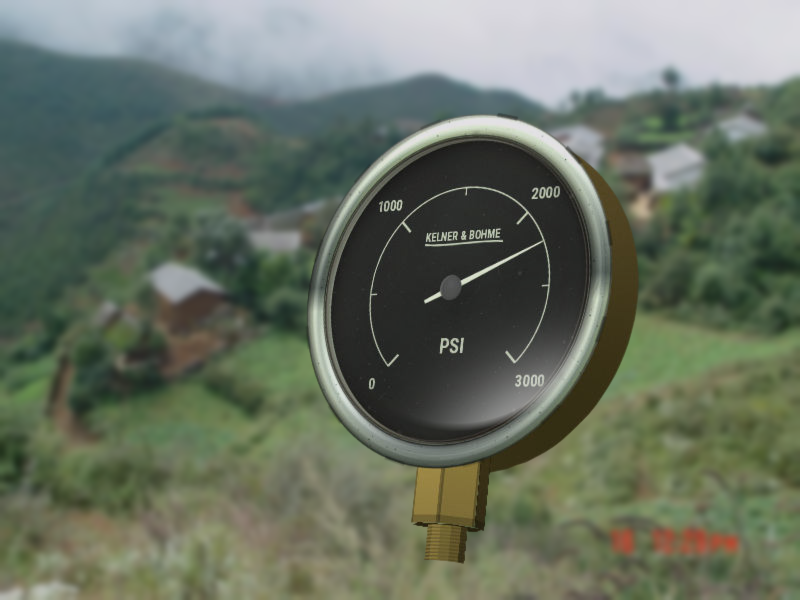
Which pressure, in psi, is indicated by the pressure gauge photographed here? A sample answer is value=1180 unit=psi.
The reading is value=2250 unit=psi
